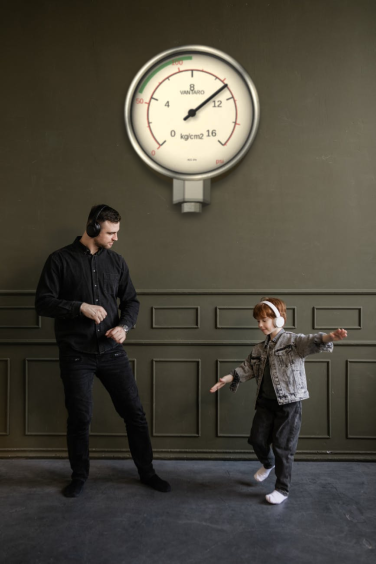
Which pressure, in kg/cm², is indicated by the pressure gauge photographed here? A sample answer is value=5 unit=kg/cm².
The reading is value=11 unit=kg/cm²
